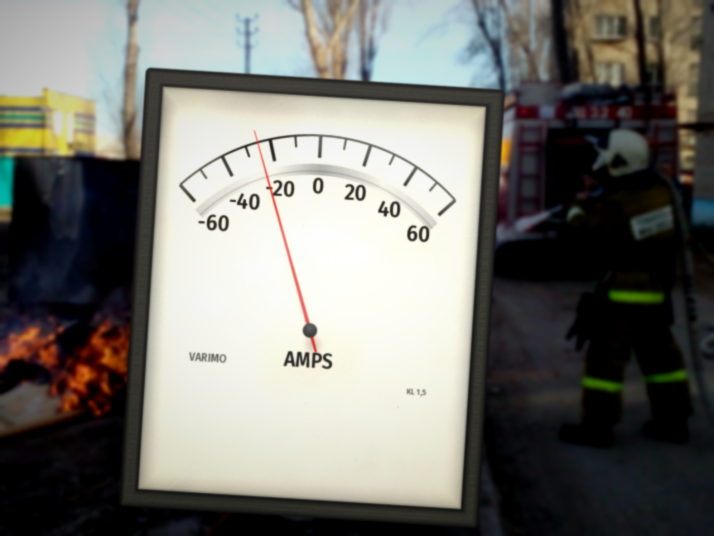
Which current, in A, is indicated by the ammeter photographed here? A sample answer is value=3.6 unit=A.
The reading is value=-25 unit=A
